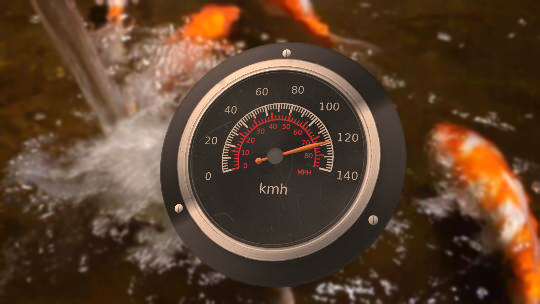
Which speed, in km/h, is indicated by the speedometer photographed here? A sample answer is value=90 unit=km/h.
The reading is value=120 unit=km/h
